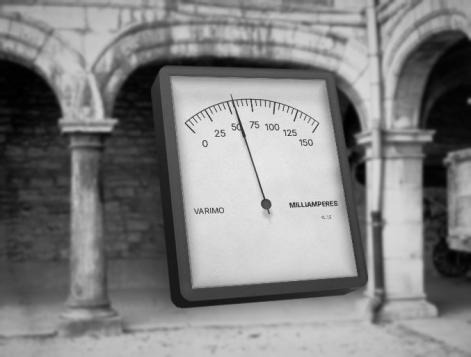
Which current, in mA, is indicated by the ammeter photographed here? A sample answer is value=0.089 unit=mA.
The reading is value=55 unit=mA
